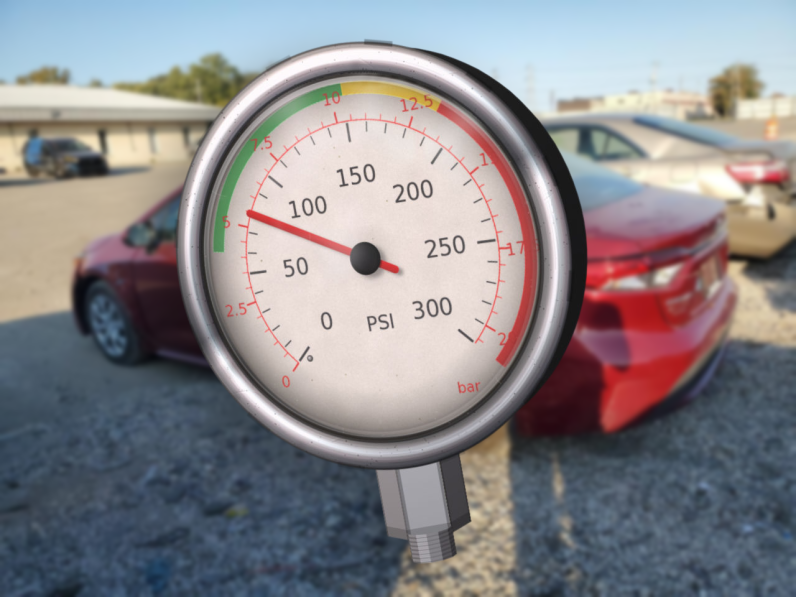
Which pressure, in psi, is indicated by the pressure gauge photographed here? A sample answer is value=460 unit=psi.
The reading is value=80 unit=psi
